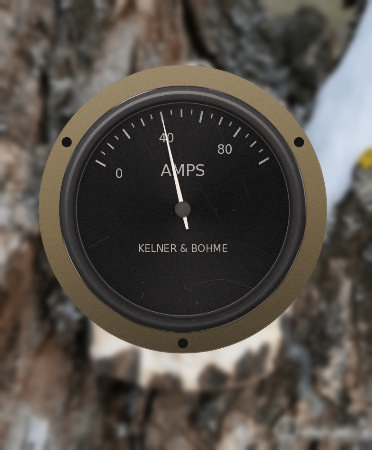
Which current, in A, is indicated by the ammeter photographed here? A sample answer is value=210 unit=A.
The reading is value=40 unit=A
